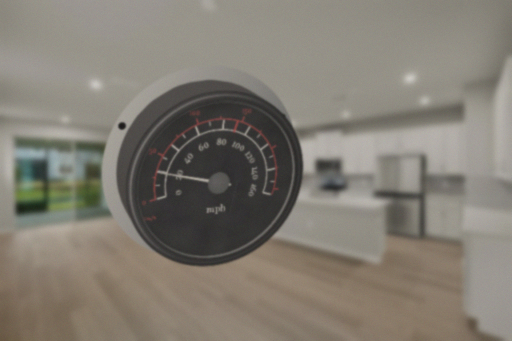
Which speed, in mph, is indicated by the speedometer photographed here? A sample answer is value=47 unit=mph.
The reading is value=20 unit=mph
